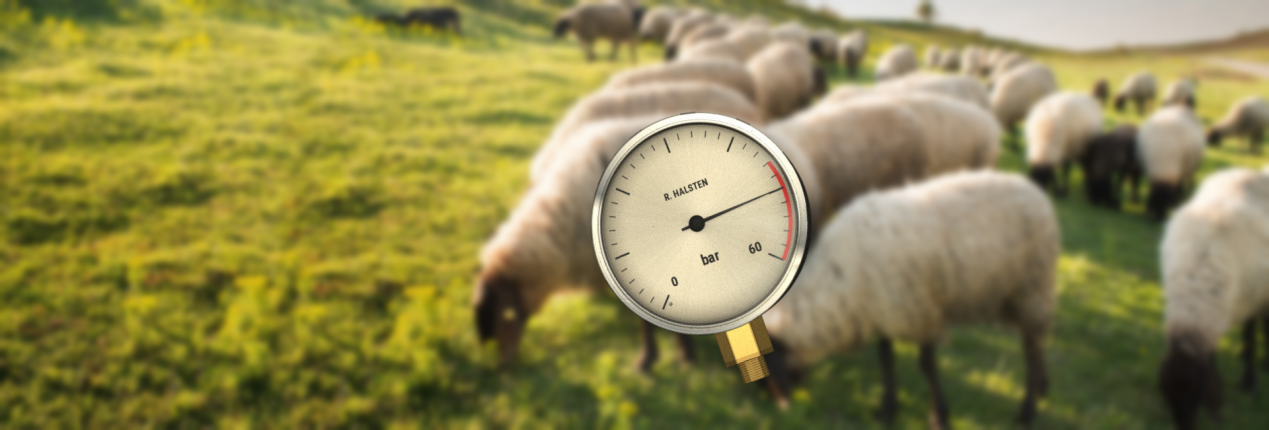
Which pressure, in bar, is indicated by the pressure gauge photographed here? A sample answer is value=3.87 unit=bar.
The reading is value=50 unit=bar
